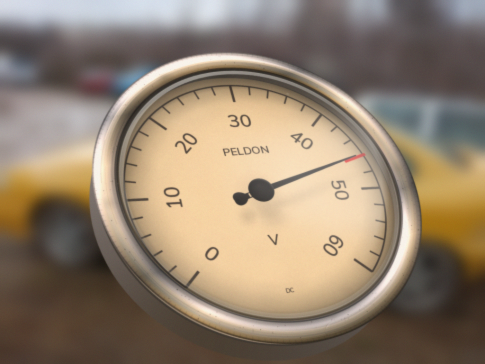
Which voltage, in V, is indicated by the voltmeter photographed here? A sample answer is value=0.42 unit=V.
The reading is value=46 unit=V
